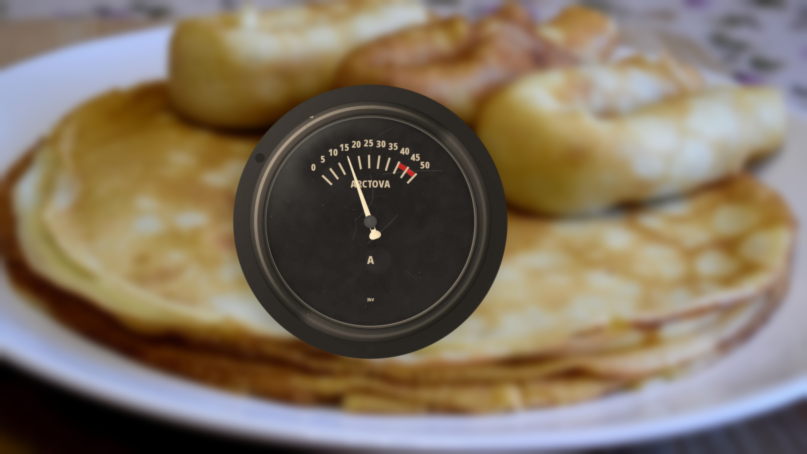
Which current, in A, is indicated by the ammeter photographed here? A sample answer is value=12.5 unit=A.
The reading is value=15 unit=A
